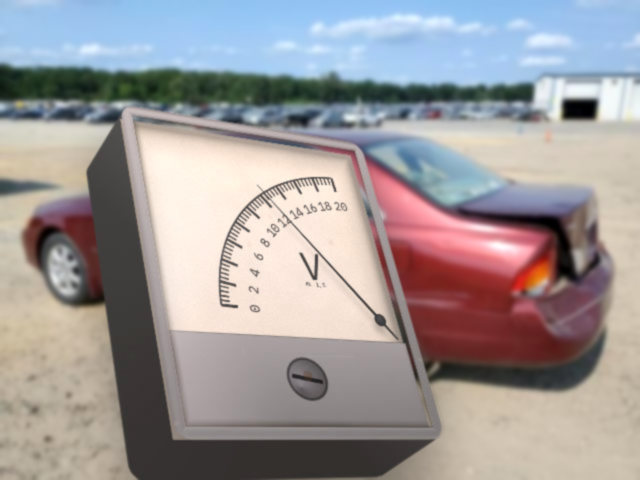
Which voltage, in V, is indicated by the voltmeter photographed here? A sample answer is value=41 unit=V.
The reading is value=12 unit=V
